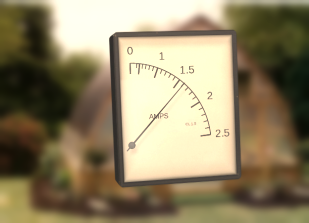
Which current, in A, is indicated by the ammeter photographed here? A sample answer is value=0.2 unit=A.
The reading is value=1.6 unit=A
